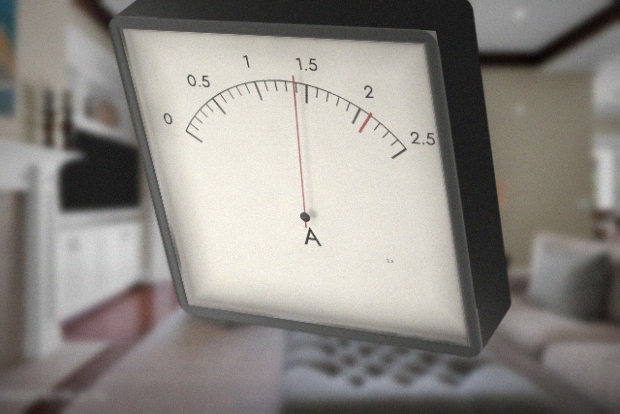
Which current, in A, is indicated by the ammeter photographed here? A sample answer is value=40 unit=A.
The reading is value=1.4 unit=A
